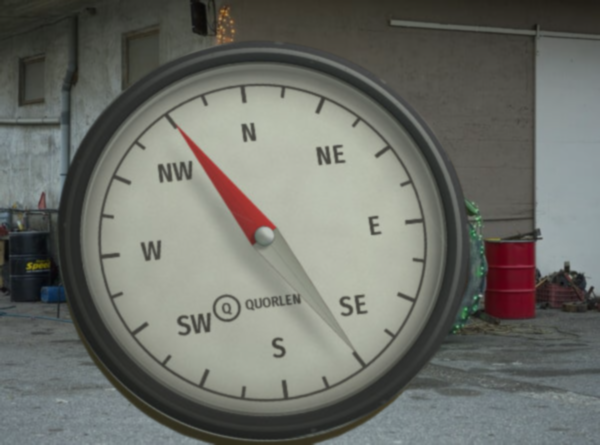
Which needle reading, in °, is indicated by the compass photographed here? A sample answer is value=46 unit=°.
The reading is value=330 unit=°
